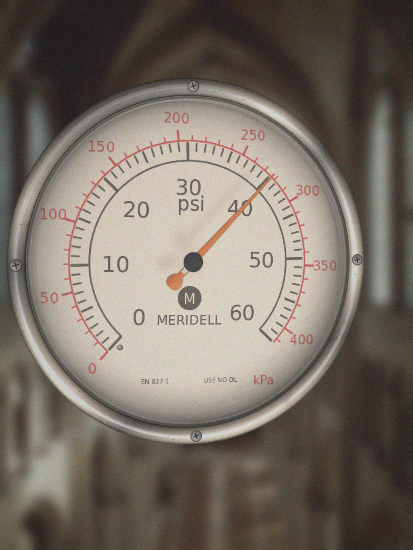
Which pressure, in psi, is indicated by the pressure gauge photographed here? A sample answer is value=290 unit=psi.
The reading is value=40 unit=psi
